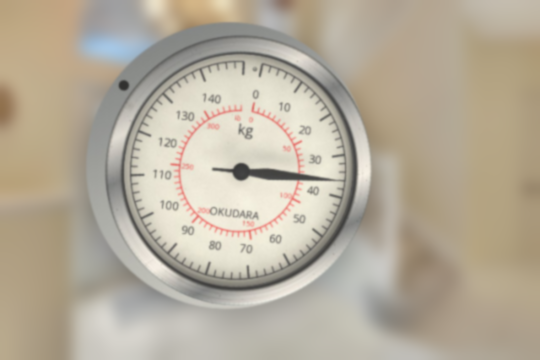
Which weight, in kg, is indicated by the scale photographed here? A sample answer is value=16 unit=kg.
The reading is value=36 unit=kg
